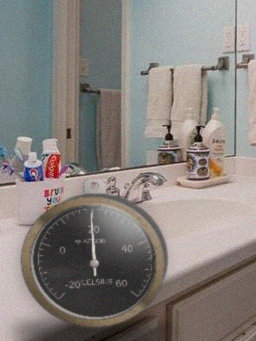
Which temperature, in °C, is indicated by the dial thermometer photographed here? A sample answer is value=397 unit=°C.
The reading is value=20 unit=°C
